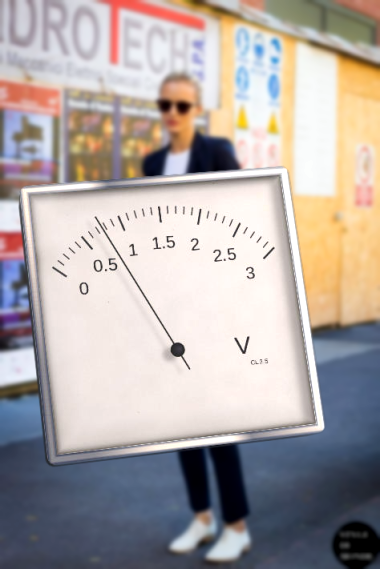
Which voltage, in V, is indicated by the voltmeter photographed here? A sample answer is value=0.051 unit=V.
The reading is value=0.75 unit=V
